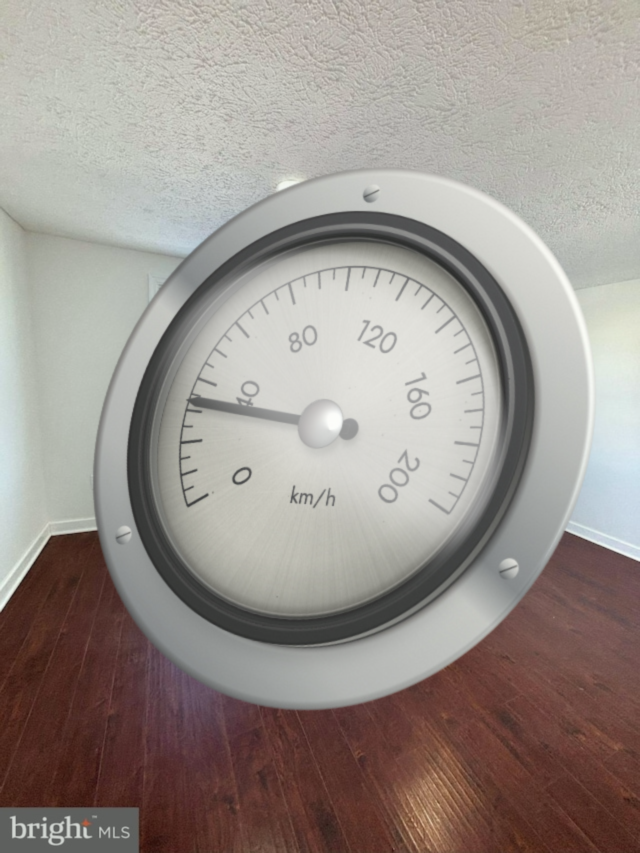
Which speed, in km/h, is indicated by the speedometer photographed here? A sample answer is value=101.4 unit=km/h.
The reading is value=32.5 unit=km/h
